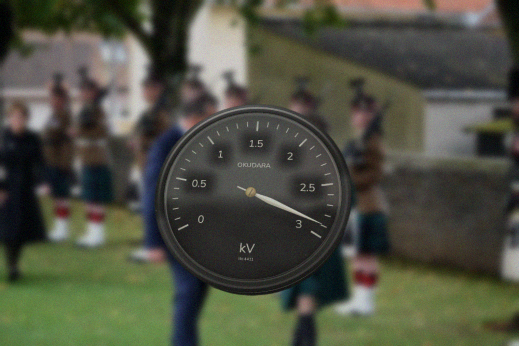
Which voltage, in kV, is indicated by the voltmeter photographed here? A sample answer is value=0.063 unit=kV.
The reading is value=2.9 unit=kV
